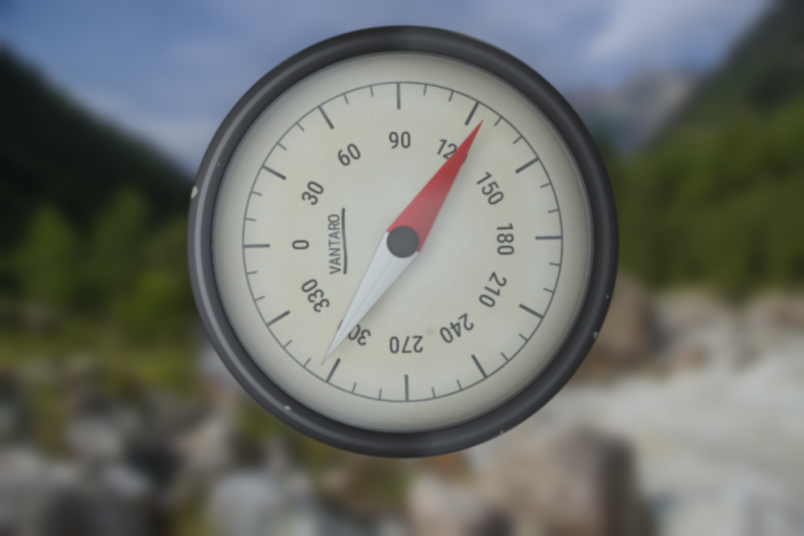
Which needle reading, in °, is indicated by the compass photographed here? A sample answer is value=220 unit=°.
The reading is value=125 unit=°
